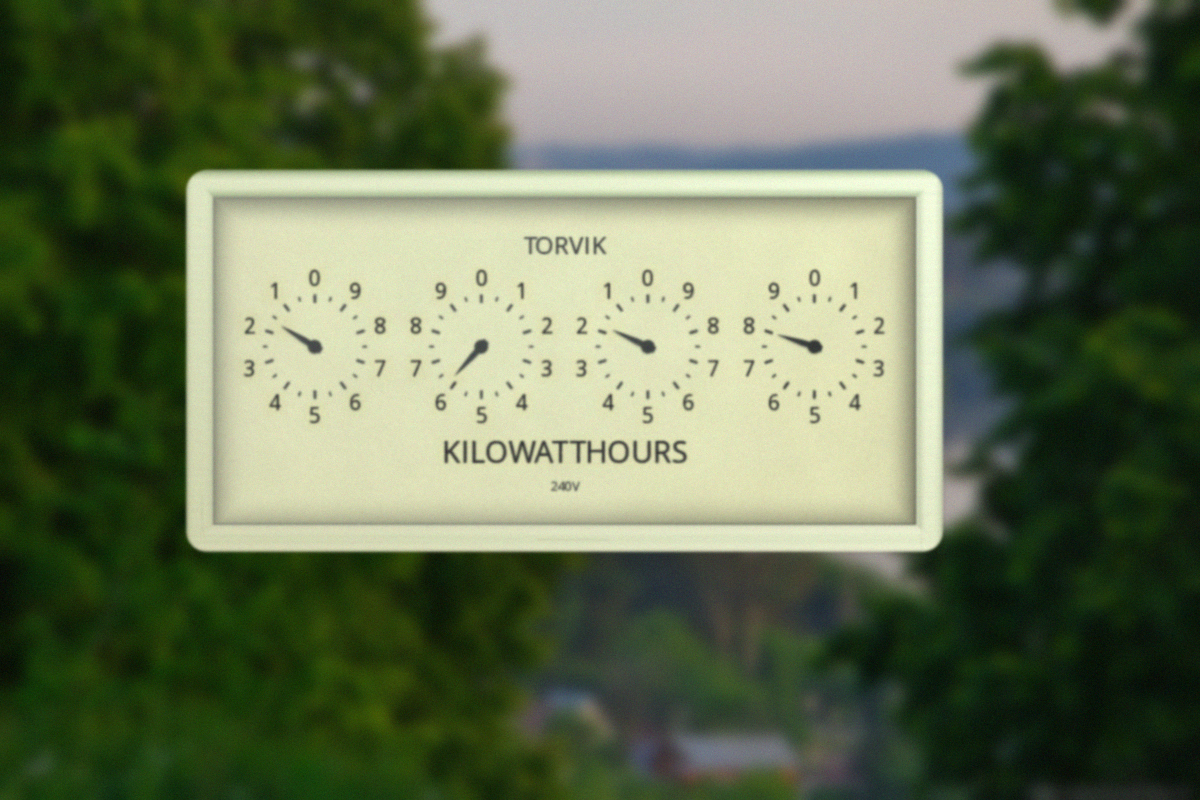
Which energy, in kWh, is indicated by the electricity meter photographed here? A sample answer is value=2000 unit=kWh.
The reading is value=1618 unit=kWh
